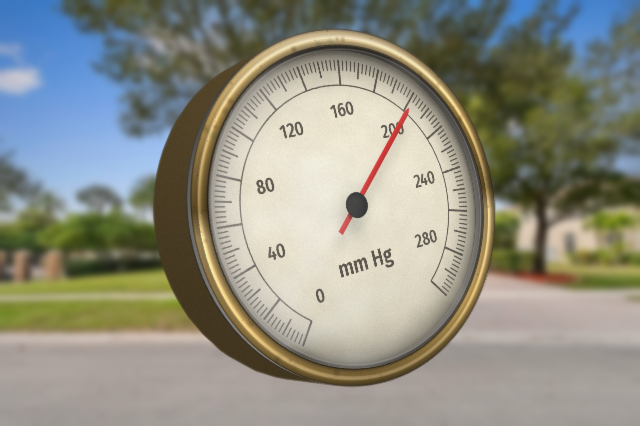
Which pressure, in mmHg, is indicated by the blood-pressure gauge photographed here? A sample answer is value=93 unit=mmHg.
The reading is value=200 unit=mmHg
